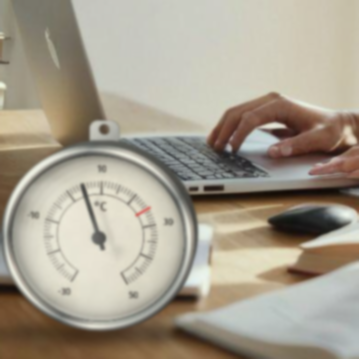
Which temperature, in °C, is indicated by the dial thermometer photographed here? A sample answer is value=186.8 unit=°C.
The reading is value=5 unit=°C
